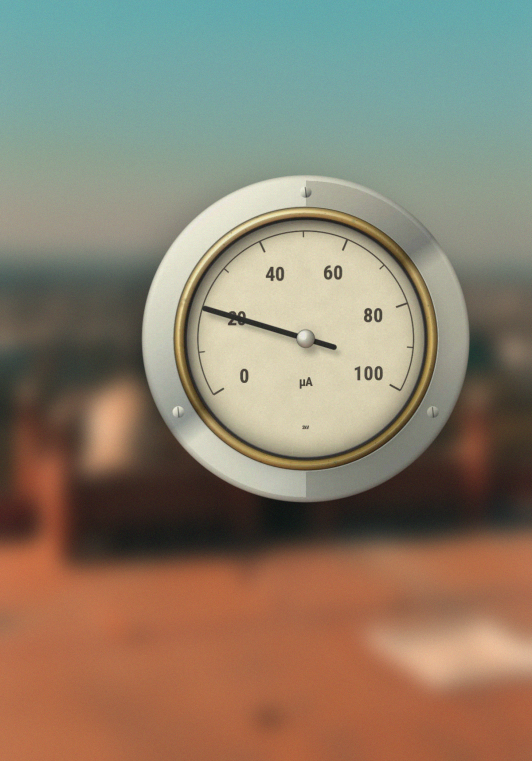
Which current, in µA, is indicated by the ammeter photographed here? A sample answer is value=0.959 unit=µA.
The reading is value=20 unit=µA
